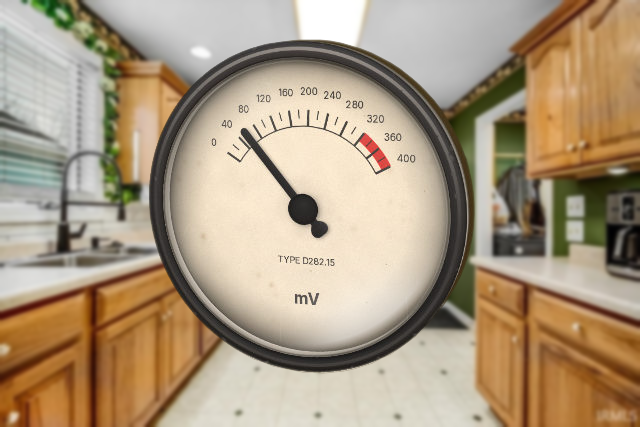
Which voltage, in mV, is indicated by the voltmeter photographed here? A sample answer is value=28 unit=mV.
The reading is value=60 unit=mV
